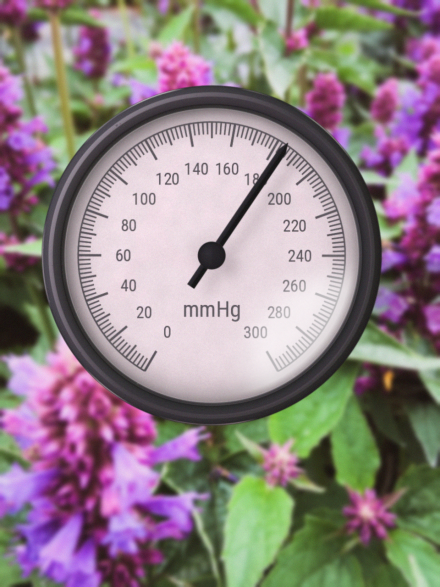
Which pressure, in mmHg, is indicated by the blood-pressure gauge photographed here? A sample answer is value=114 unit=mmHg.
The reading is value=184 unit=mmHg
